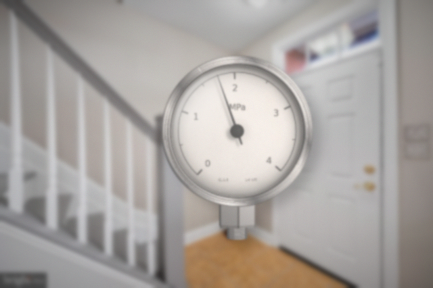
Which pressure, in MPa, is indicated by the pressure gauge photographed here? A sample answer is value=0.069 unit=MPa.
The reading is value=1.75 unit=MPa
